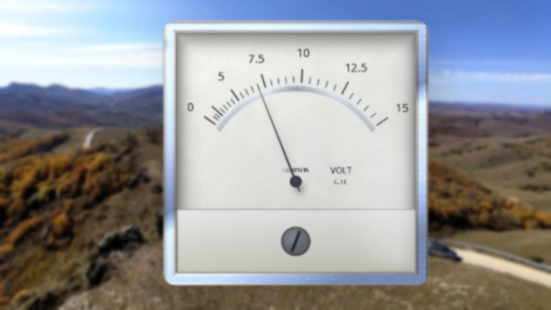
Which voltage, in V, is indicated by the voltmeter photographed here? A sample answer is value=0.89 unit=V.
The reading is value=7 unit=V
